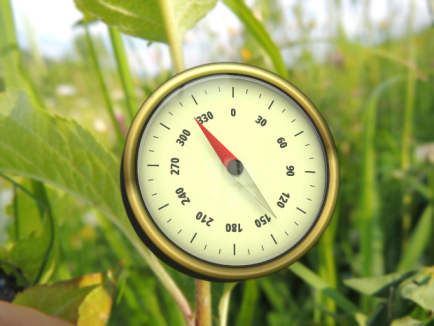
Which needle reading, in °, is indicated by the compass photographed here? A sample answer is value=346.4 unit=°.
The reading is value=320 unit=°
